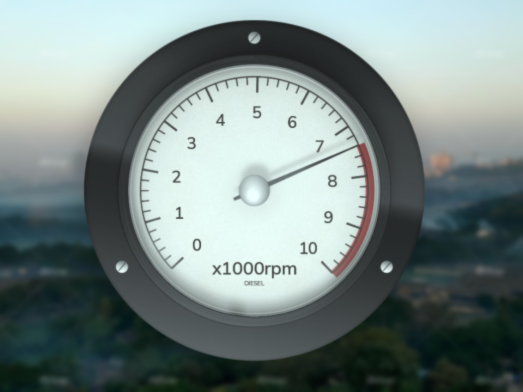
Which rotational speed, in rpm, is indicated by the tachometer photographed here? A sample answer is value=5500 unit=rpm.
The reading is value=7400 unit=rpm
